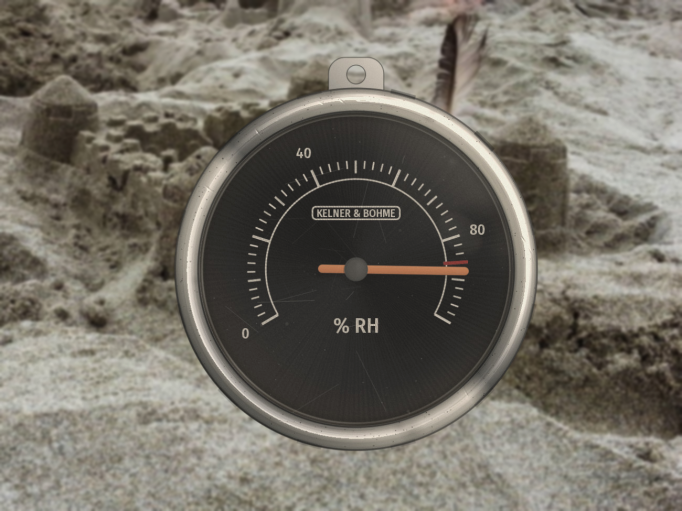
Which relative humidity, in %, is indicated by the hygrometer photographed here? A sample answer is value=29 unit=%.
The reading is value=88 unit=%
